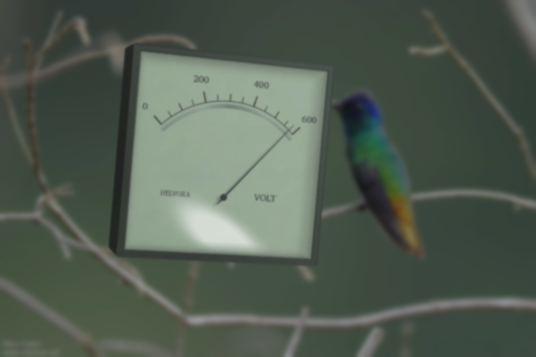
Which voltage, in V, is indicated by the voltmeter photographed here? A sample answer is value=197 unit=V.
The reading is value=575 unit=V
